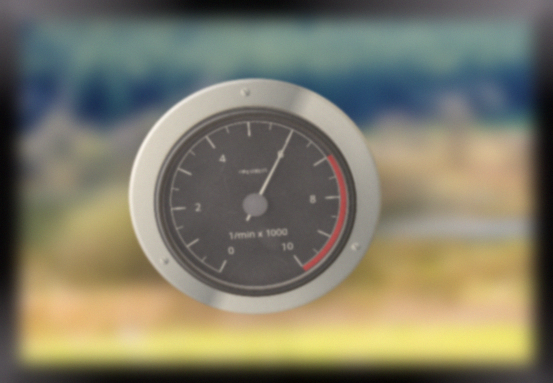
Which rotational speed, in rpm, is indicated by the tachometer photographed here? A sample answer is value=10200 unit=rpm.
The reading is value=6000 unit=rpm
